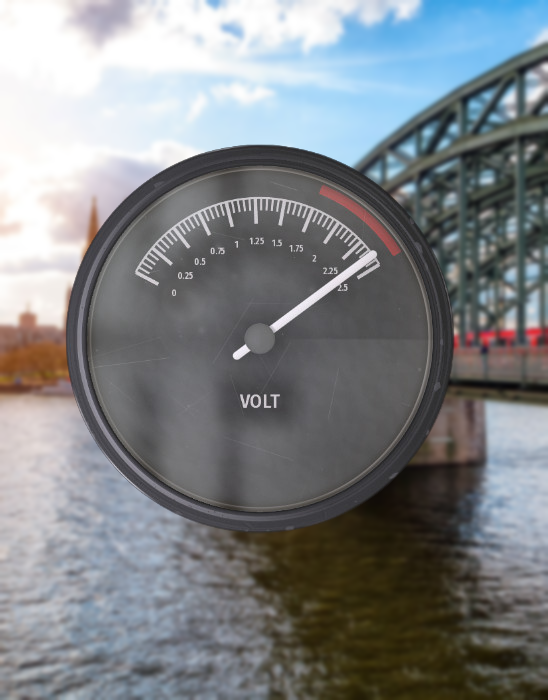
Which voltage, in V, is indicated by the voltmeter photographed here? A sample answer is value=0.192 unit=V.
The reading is value=2.4 unit=V
